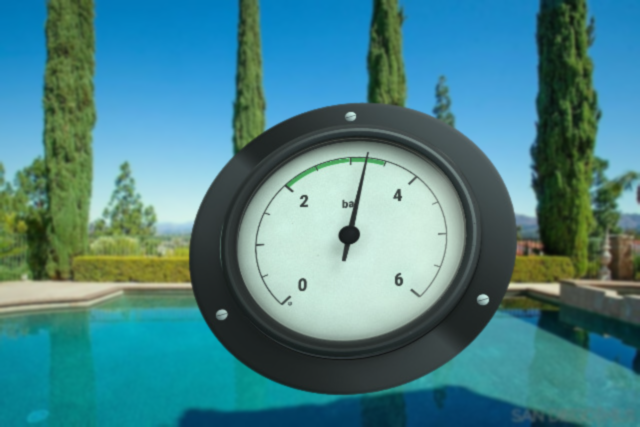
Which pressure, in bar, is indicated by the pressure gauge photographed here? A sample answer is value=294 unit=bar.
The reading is value=3.25 unit=bar
